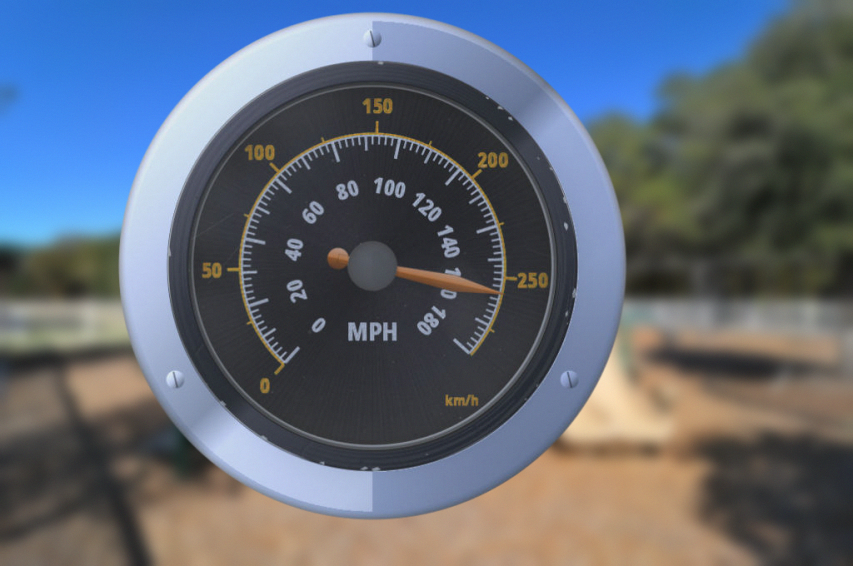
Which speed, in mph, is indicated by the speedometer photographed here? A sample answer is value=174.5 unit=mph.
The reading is value=160 unit=mph
